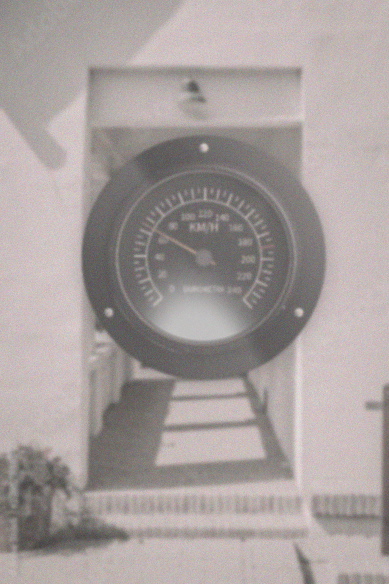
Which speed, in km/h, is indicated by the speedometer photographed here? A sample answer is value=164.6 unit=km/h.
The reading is value=65 unit=km/h
